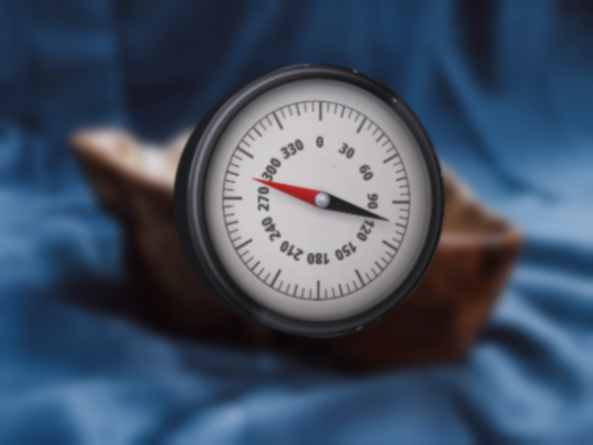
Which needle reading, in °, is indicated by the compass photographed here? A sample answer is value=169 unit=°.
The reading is value=285 unit=°
